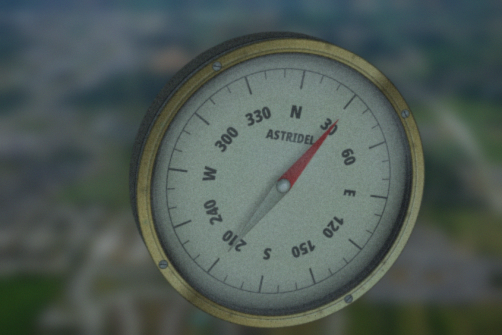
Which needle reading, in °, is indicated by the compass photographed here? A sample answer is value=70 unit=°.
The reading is value=30 unit=°
